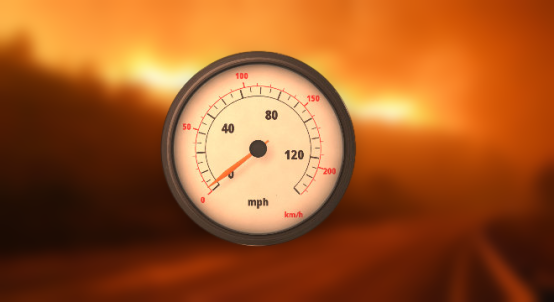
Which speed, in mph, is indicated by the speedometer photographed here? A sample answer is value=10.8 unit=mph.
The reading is value=2.5 unit=mph
